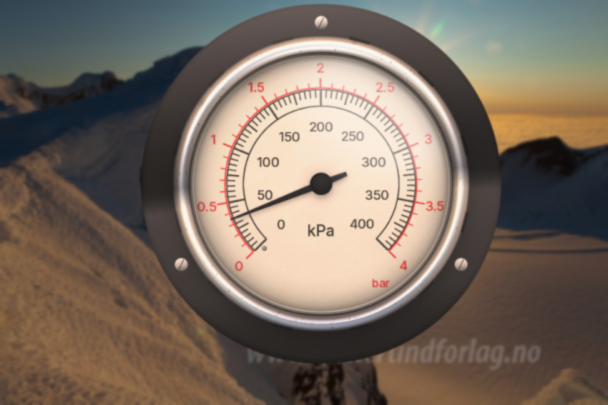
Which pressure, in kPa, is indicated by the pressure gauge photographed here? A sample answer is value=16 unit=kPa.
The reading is value=35 unit=kPa
